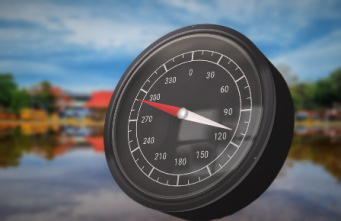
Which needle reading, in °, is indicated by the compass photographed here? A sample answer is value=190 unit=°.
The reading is value=290 unit=°
